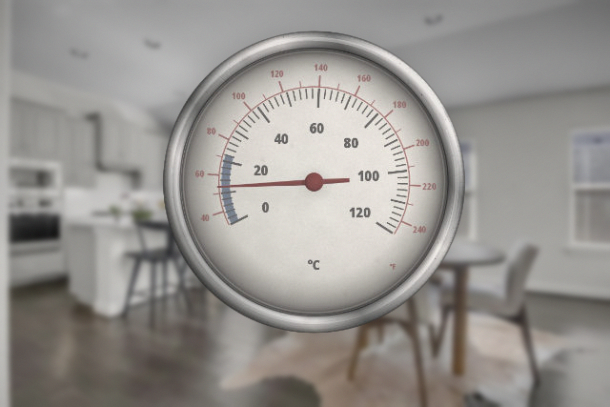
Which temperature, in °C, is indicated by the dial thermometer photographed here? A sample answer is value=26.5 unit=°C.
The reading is value=12 unit=°C
